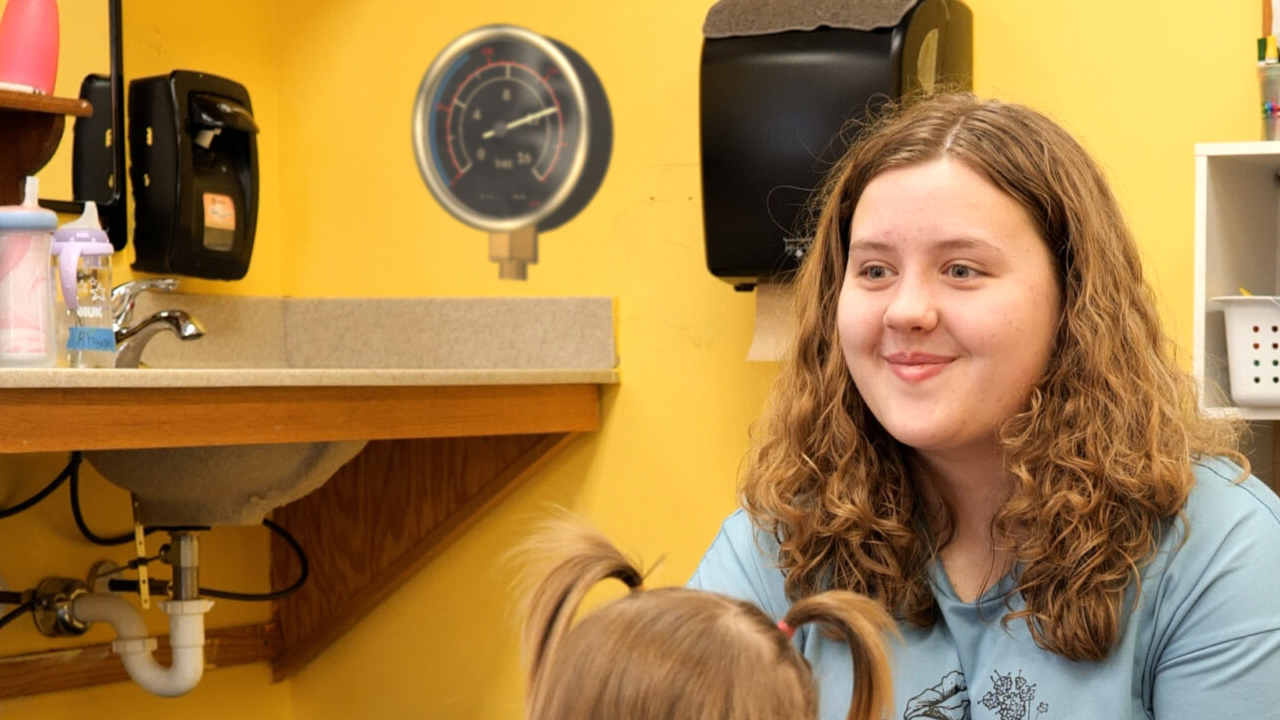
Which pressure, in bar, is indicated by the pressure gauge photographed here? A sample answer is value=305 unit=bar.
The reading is value=12 unit=bar
